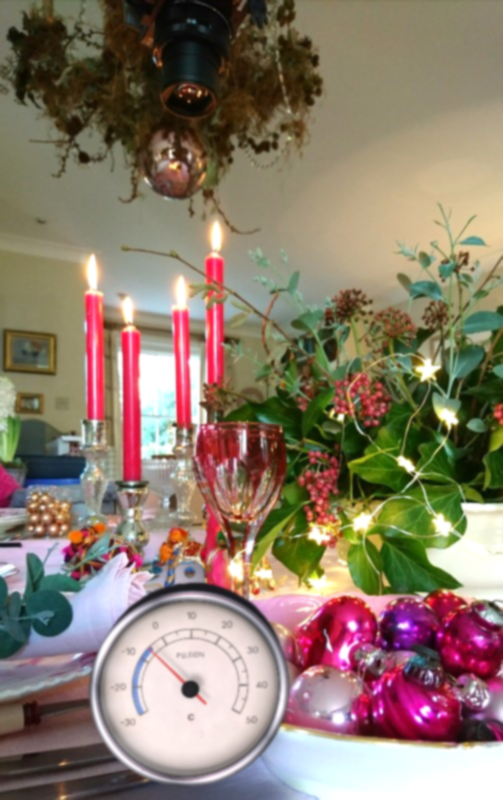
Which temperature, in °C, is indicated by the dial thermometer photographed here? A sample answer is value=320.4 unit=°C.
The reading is value=-5 unit=°C
